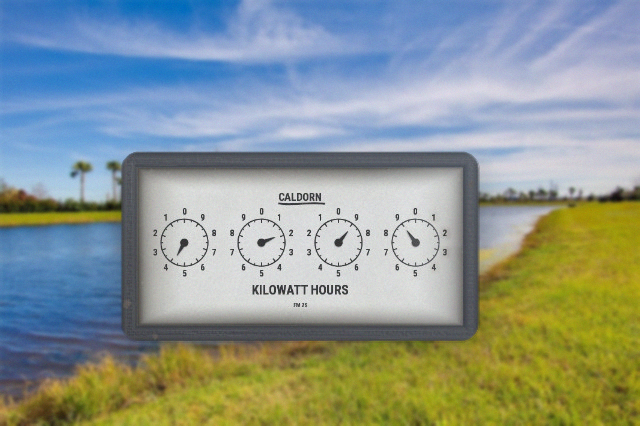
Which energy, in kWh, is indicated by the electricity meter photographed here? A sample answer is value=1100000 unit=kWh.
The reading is value=4189 unit=kWh
